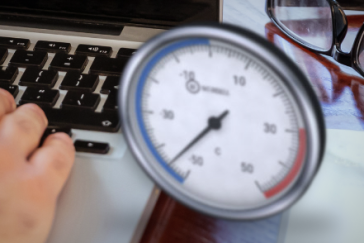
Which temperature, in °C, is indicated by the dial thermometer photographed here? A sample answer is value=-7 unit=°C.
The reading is value=-45 unit=°C
